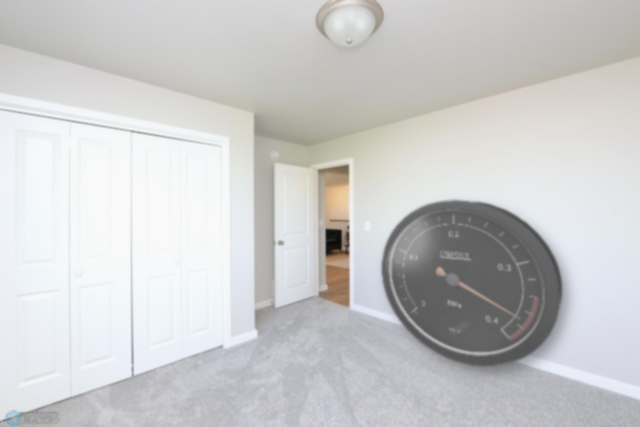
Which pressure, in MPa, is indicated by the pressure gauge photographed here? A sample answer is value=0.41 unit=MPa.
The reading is value=0.37 unit=MPa
